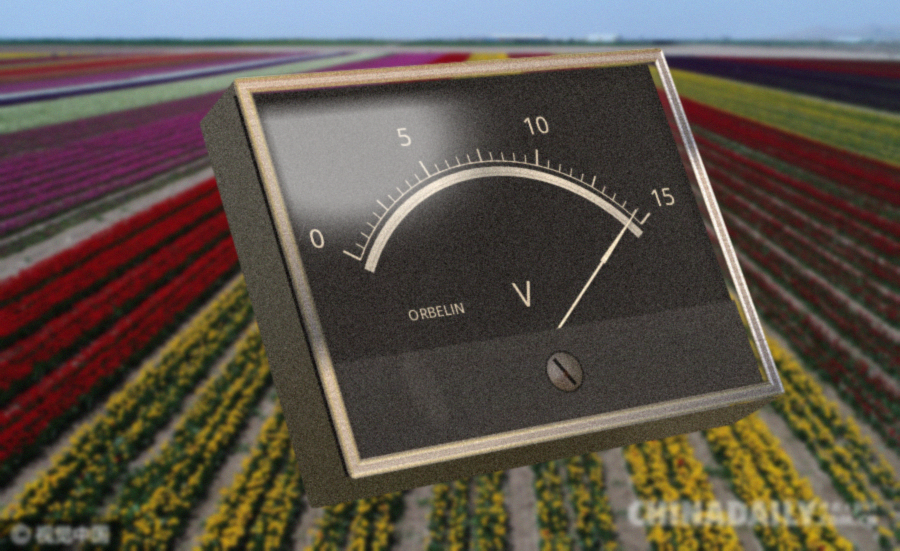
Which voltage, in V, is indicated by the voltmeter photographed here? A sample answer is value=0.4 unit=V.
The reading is value=14.5 unit=V
